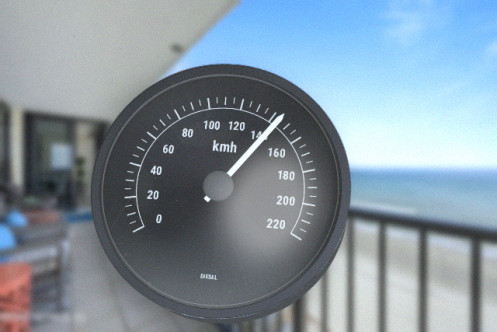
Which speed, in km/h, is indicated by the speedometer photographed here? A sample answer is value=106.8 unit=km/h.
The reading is value=145 unit=km/h
